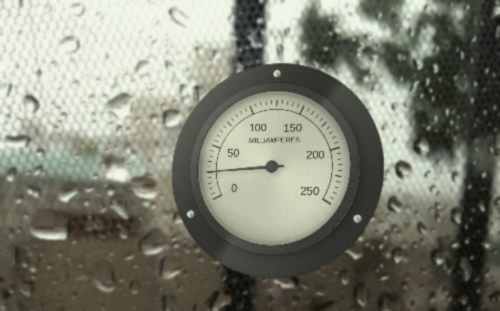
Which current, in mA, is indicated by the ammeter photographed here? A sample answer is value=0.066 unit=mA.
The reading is value=25 unit=mA
